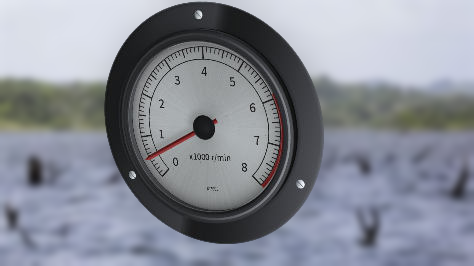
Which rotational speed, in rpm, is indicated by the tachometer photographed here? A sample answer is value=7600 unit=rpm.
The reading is value=500 unit=rpm
